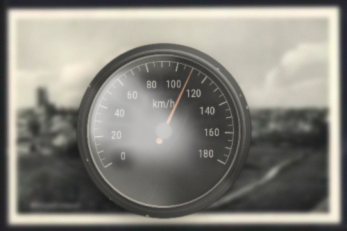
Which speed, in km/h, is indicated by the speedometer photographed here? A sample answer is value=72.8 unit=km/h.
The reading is value=110 unit=km/h
